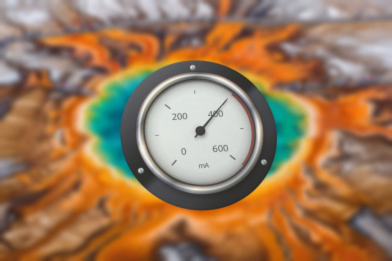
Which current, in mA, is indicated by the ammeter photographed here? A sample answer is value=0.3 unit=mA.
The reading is value=400 unit=mA
